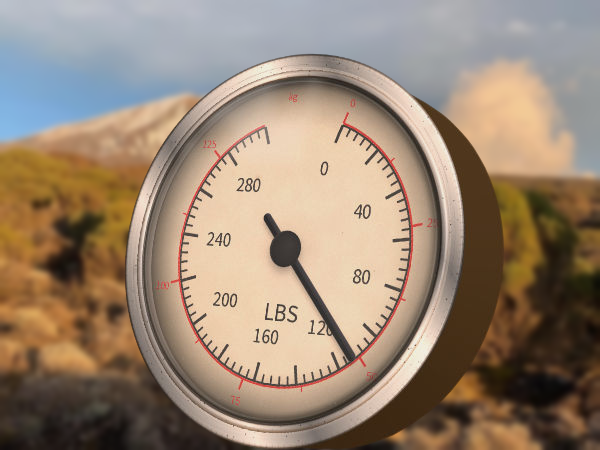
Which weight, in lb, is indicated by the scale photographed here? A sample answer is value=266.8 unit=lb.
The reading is value=112 unit=lb
